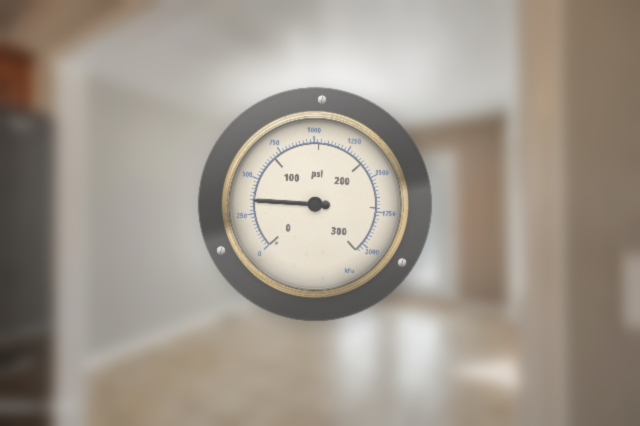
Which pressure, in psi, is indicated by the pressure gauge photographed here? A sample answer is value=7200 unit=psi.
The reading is value=50 unit=psi
